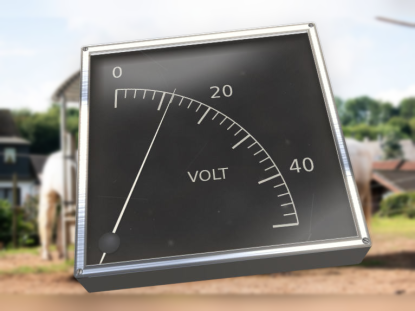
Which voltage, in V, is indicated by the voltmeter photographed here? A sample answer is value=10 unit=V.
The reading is value=12 unit=V
